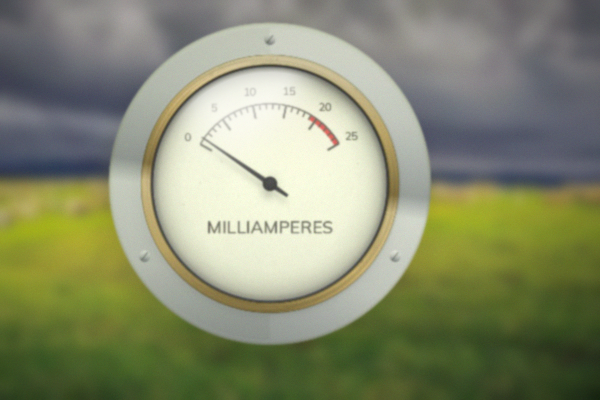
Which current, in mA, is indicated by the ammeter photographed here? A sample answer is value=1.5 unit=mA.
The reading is value=1 unit=mA
